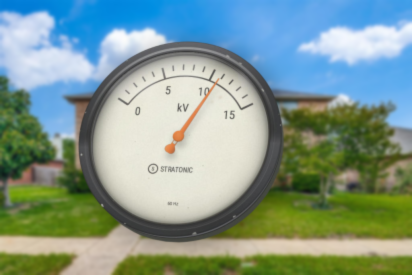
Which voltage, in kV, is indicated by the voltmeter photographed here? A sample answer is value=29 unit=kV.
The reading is value=11 unit=kV
